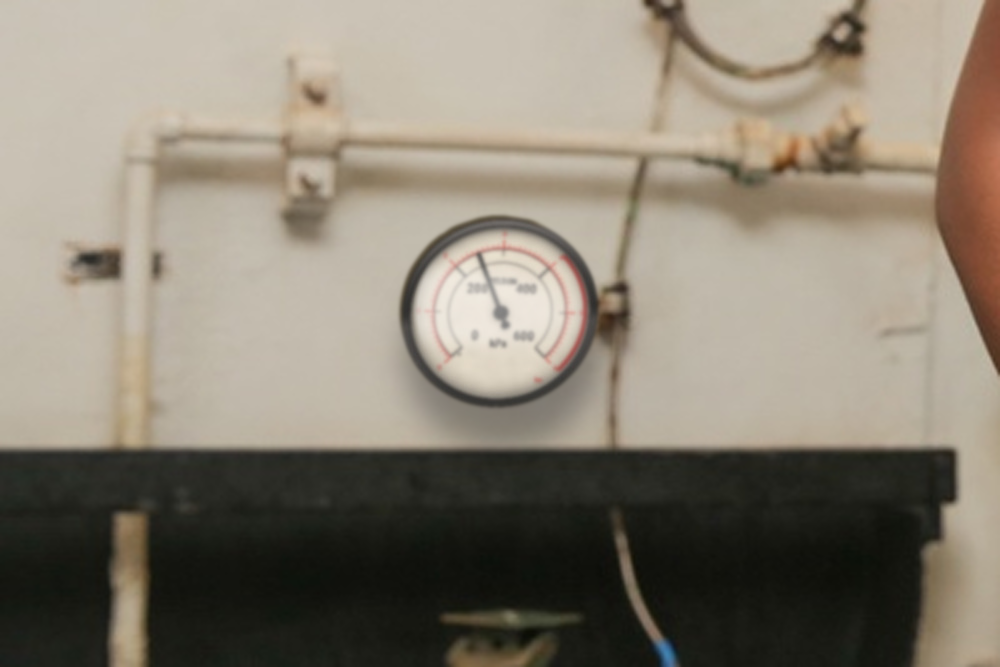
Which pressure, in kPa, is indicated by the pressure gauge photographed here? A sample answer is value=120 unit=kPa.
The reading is value=250 unit=kPa
